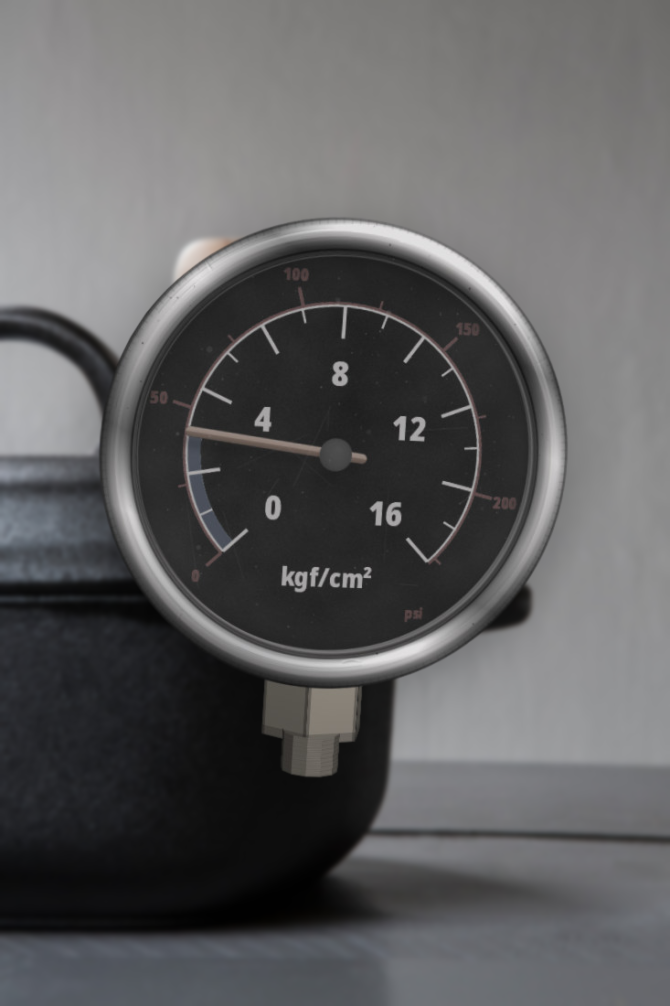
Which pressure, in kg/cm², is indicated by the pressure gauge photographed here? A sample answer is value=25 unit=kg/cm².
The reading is value=3 unit=kg/cm²
